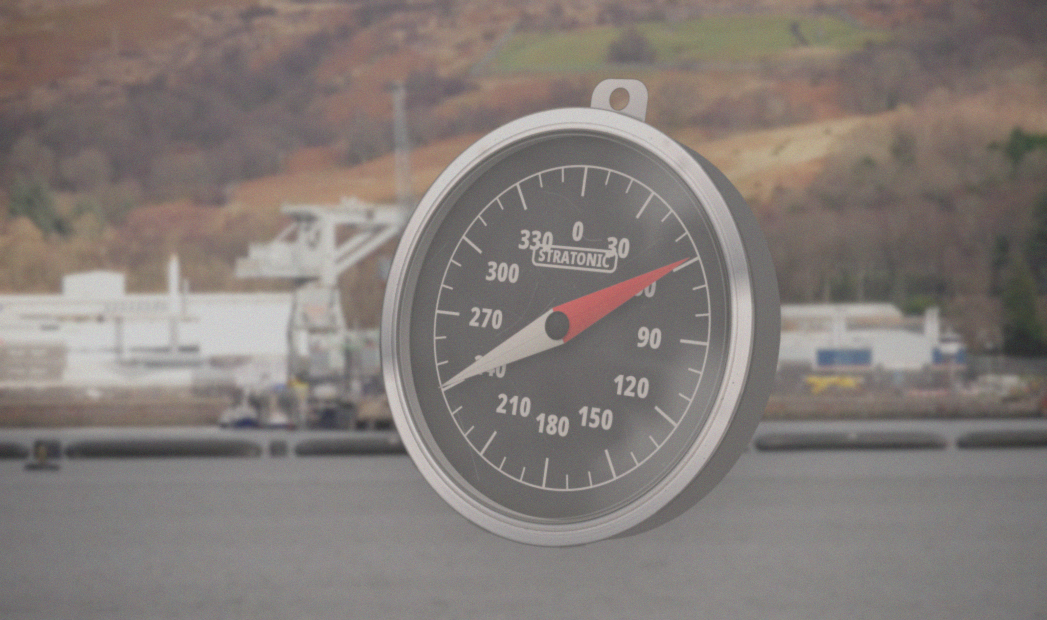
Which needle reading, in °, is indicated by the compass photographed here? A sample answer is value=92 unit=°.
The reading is value=60 unit=°
